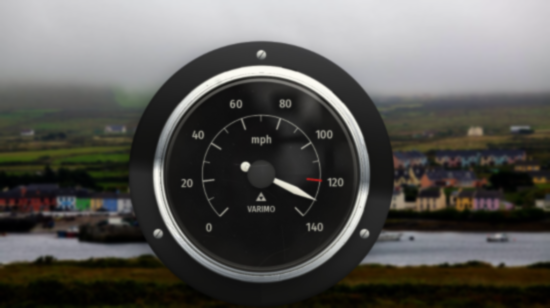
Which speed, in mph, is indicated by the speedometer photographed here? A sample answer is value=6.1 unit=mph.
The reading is value=130 unit=mph
